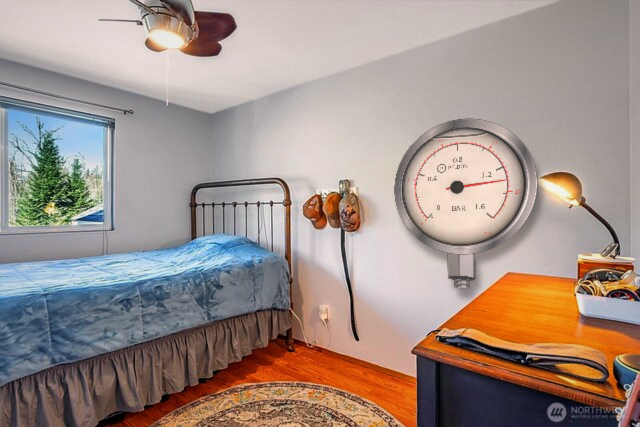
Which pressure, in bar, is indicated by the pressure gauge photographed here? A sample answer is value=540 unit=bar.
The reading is value=1.3 unit=bar
